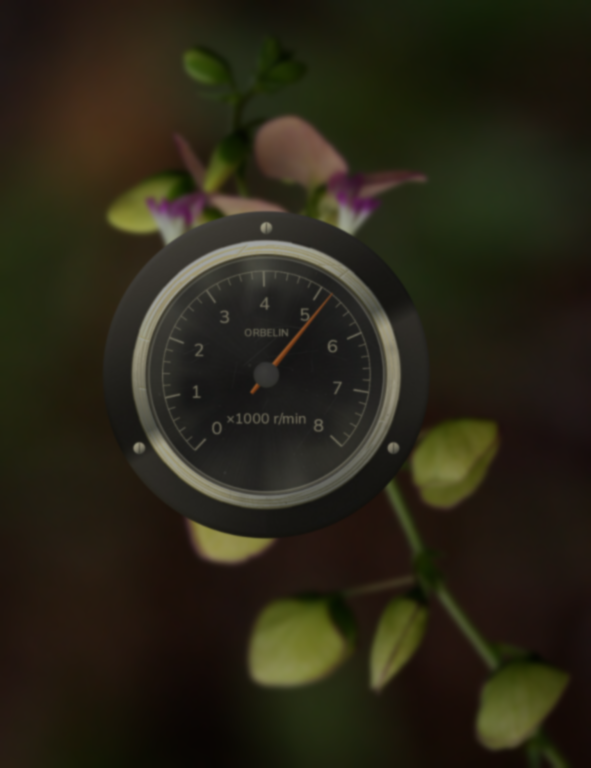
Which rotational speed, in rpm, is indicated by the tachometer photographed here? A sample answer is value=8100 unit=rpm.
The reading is value=5200 unit=rpm
